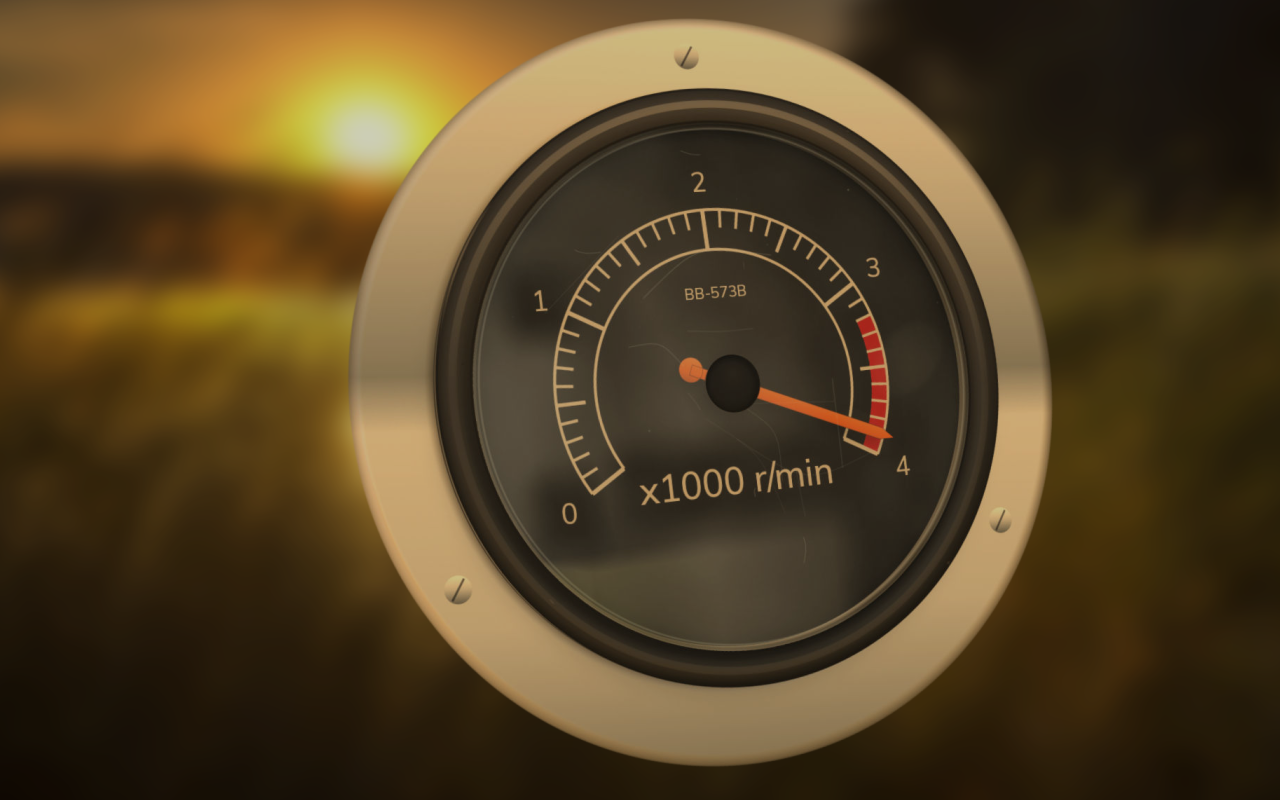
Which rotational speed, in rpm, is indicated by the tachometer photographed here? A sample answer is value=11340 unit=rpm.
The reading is value=3900 unit=rpm
